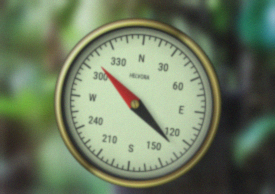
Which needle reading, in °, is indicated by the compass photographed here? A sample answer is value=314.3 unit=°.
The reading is value=310 unit=°
